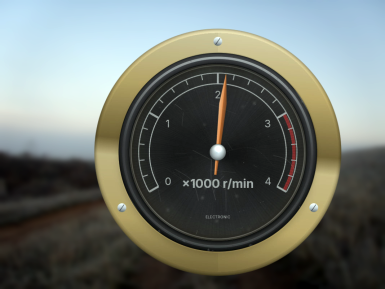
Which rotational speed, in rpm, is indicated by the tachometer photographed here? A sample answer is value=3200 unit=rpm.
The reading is value=2100 unit=rpm
